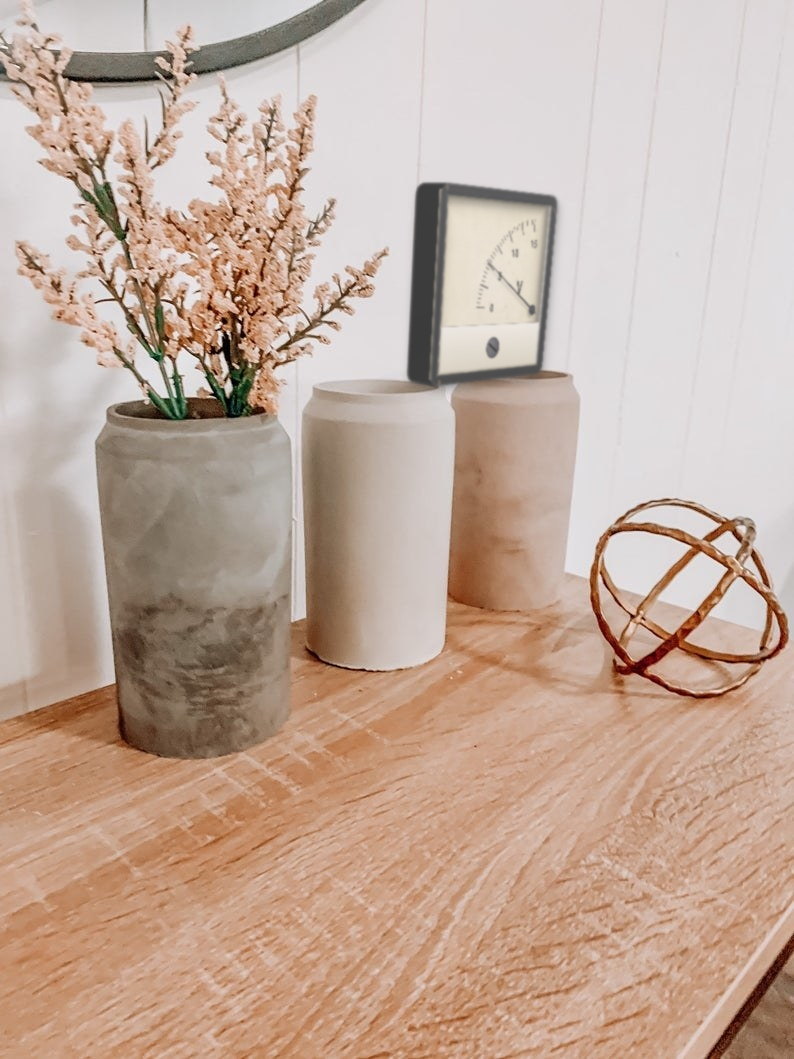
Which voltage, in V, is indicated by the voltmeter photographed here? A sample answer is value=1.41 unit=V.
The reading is value=5 unit=V
